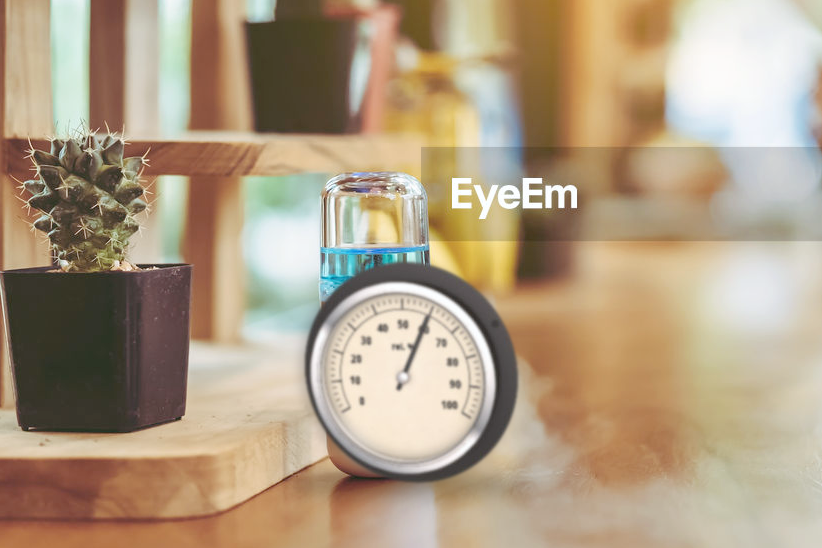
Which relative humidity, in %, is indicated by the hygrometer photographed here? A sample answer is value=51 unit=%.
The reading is value=60 unit=%
